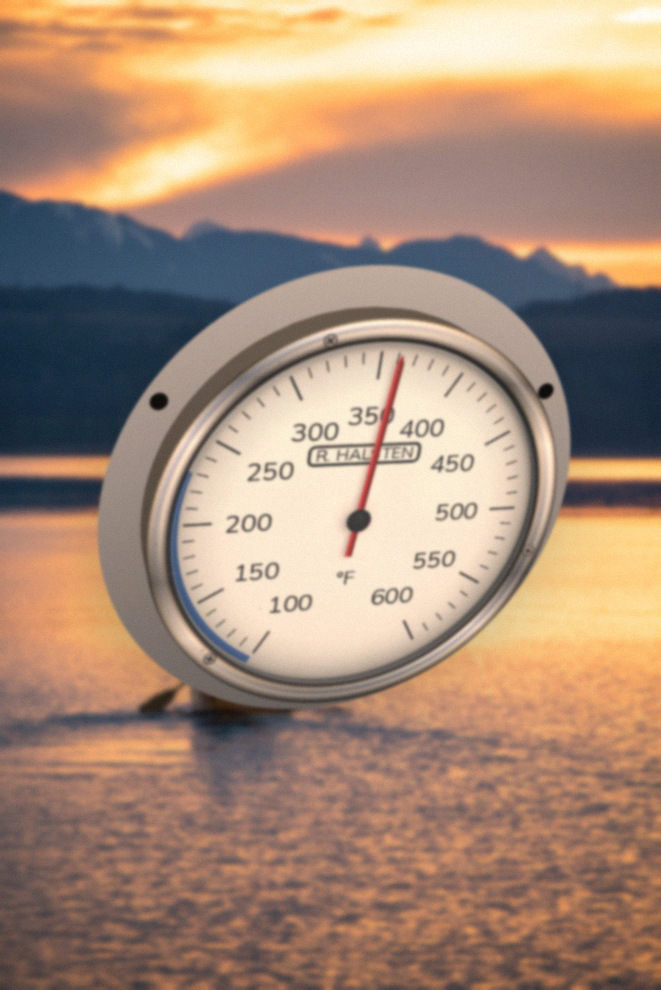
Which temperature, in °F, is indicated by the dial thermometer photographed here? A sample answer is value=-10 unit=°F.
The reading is value=360 unit=°F
